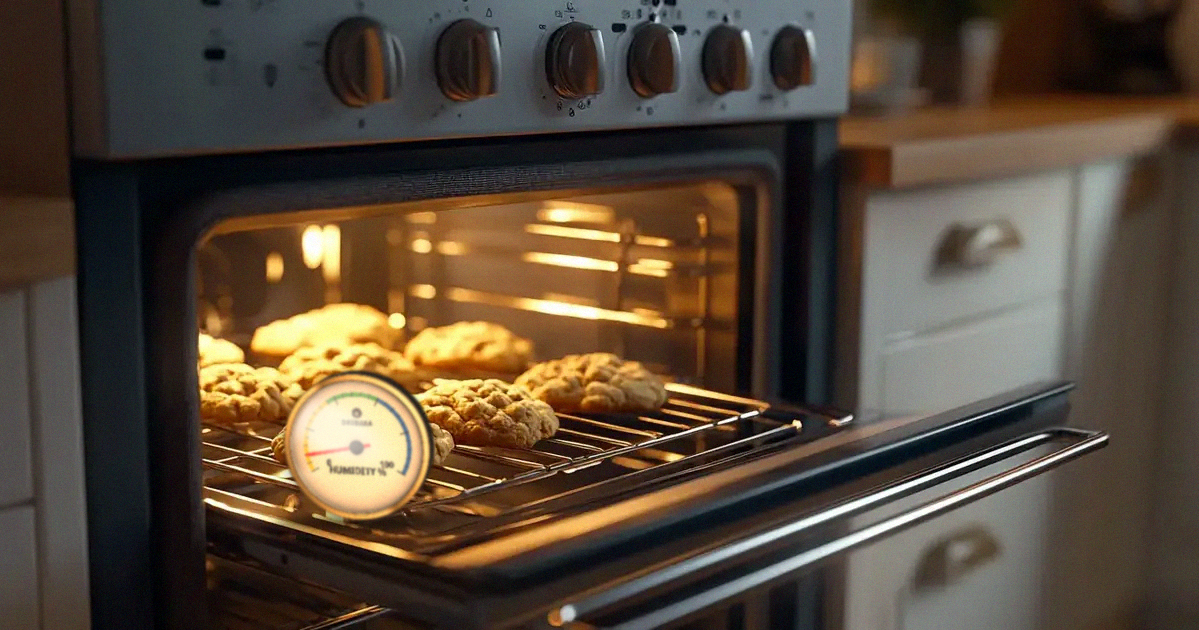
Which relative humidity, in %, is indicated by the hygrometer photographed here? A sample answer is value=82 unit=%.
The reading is value=8 unit=%
